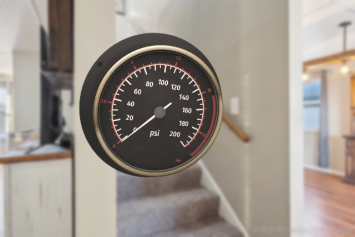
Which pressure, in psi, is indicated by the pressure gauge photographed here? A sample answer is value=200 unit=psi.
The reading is value=0 unit=psi
